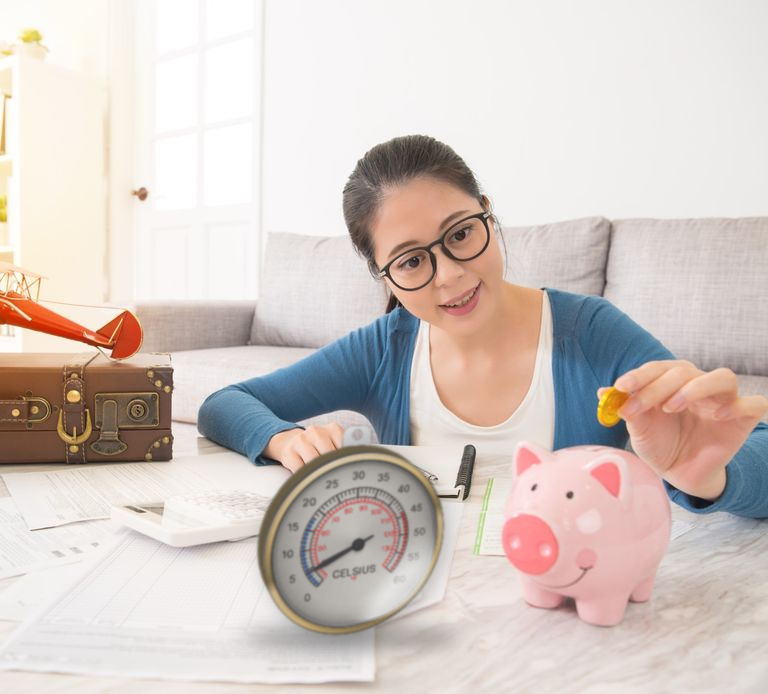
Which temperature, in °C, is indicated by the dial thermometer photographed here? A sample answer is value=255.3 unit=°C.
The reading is value=5 unit=°C
